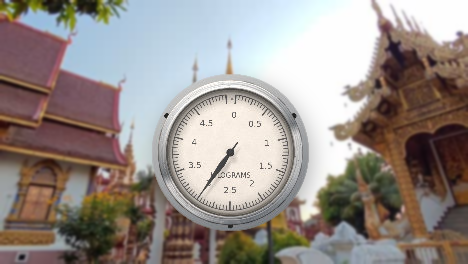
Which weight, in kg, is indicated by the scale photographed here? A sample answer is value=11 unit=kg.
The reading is value=3 unit=kg
